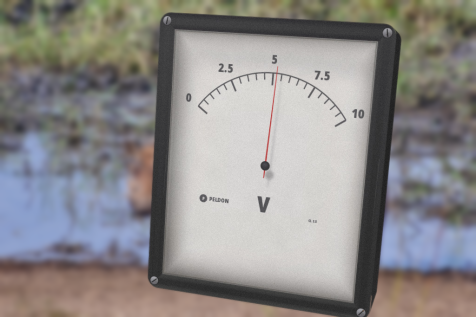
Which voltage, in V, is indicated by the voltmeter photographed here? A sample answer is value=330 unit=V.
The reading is value=5.25 unit=V
